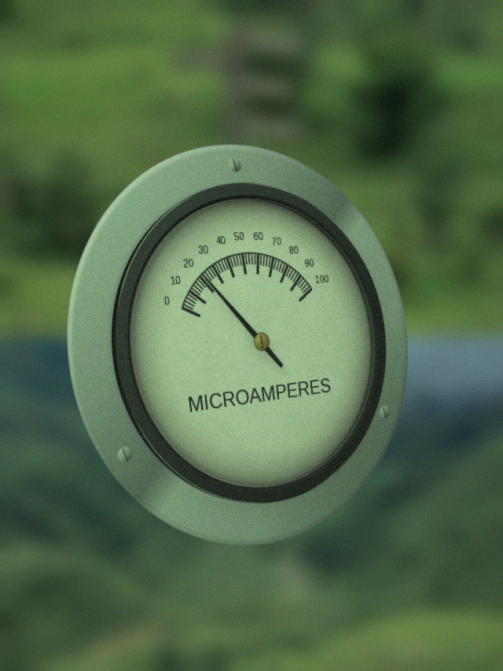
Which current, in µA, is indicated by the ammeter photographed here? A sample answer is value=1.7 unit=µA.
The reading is value=20 unit=µA
